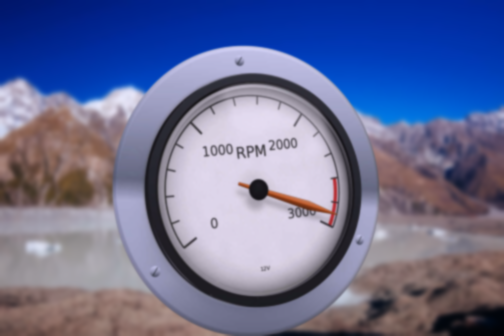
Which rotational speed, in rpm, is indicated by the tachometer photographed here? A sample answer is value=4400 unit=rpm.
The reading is value=2900 unit=rpm
